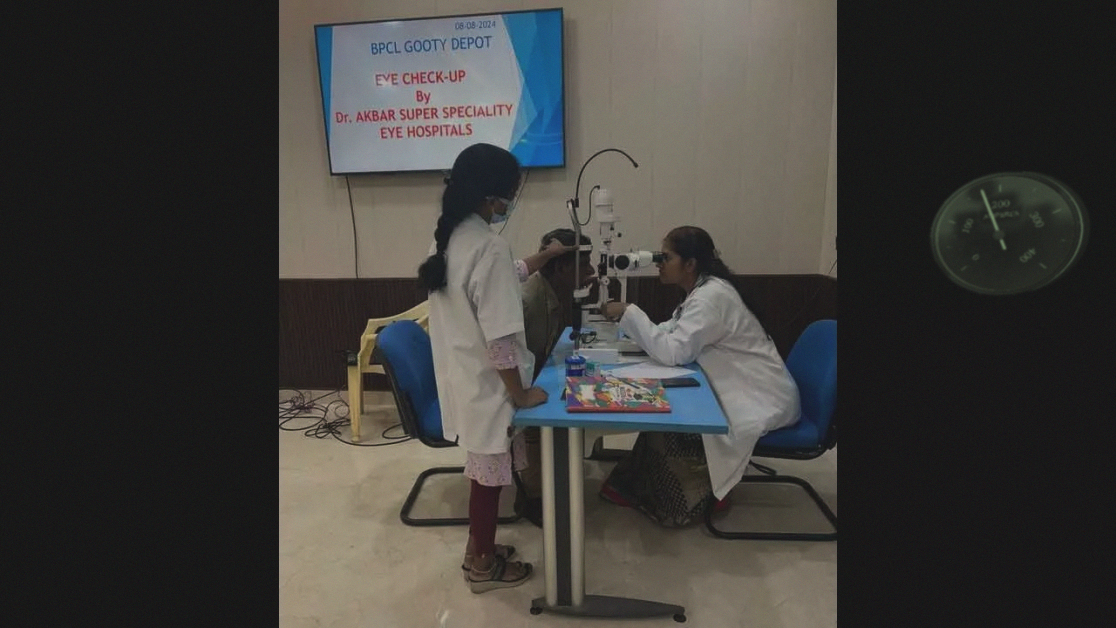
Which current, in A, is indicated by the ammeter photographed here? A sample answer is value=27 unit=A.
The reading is value=175 unit=A
